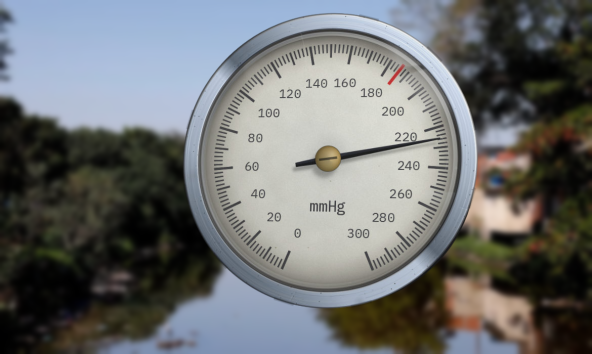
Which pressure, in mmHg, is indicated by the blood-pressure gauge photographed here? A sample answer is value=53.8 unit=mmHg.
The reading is value=226 unit=mmHg
